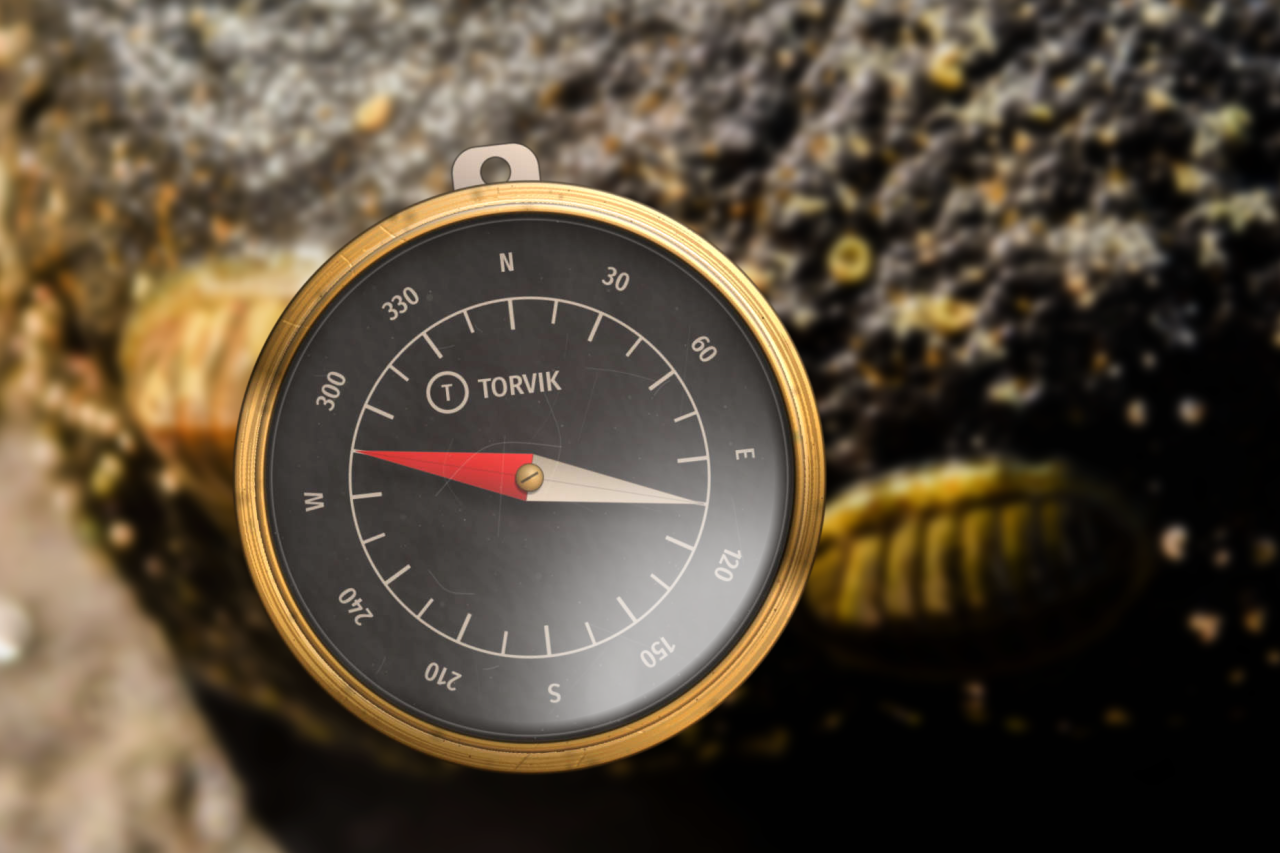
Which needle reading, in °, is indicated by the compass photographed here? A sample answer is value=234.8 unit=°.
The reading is value=285 unit=°
